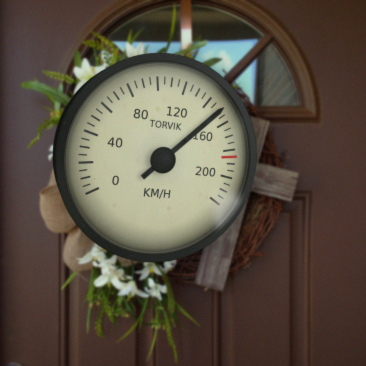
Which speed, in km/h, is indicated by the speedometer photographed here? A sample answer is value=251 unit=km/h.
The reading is value=150 unit=km/h
